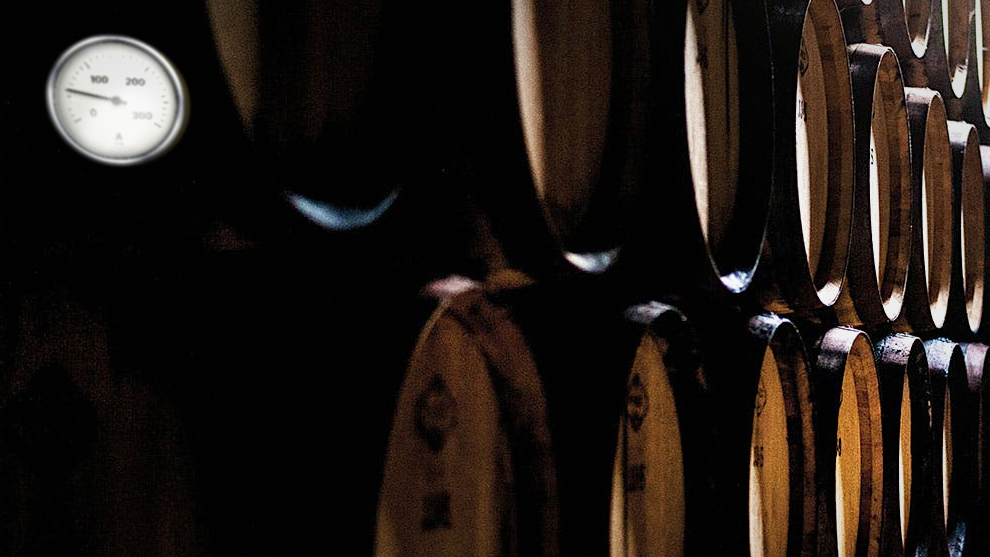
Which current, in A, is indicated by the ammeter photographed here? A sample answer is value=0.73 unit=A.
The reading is value=50 unit=A
